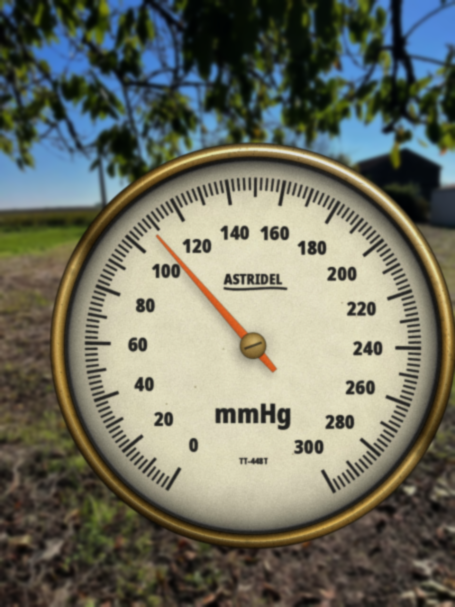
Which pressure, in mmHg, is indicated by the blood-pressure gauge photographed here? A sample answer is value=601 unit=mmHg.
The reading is value=108 unit=mmHg
